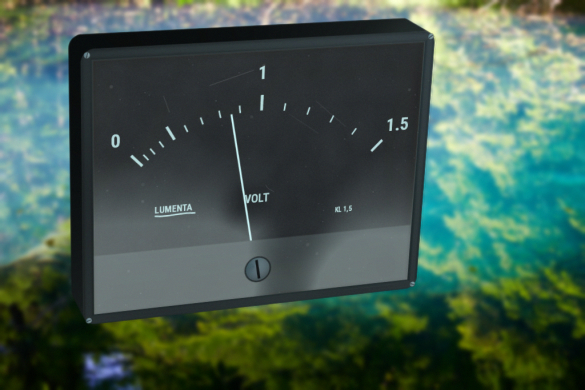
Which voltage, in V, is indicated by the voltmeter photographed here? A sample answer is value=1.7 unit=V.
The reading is value=0.85 unit=V
